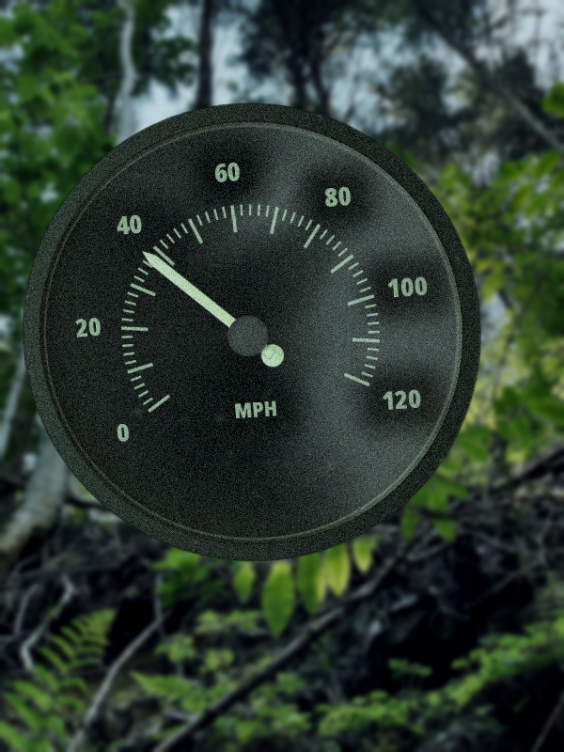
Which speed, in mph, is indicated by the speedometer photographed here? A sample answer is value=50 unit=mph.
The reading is value=38 unit=mph
